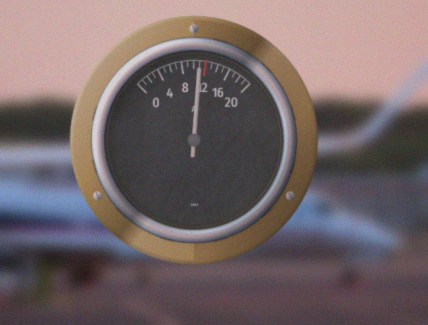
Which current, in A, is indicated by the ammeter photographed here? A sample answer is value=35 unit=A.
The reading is value=11 unit=A
